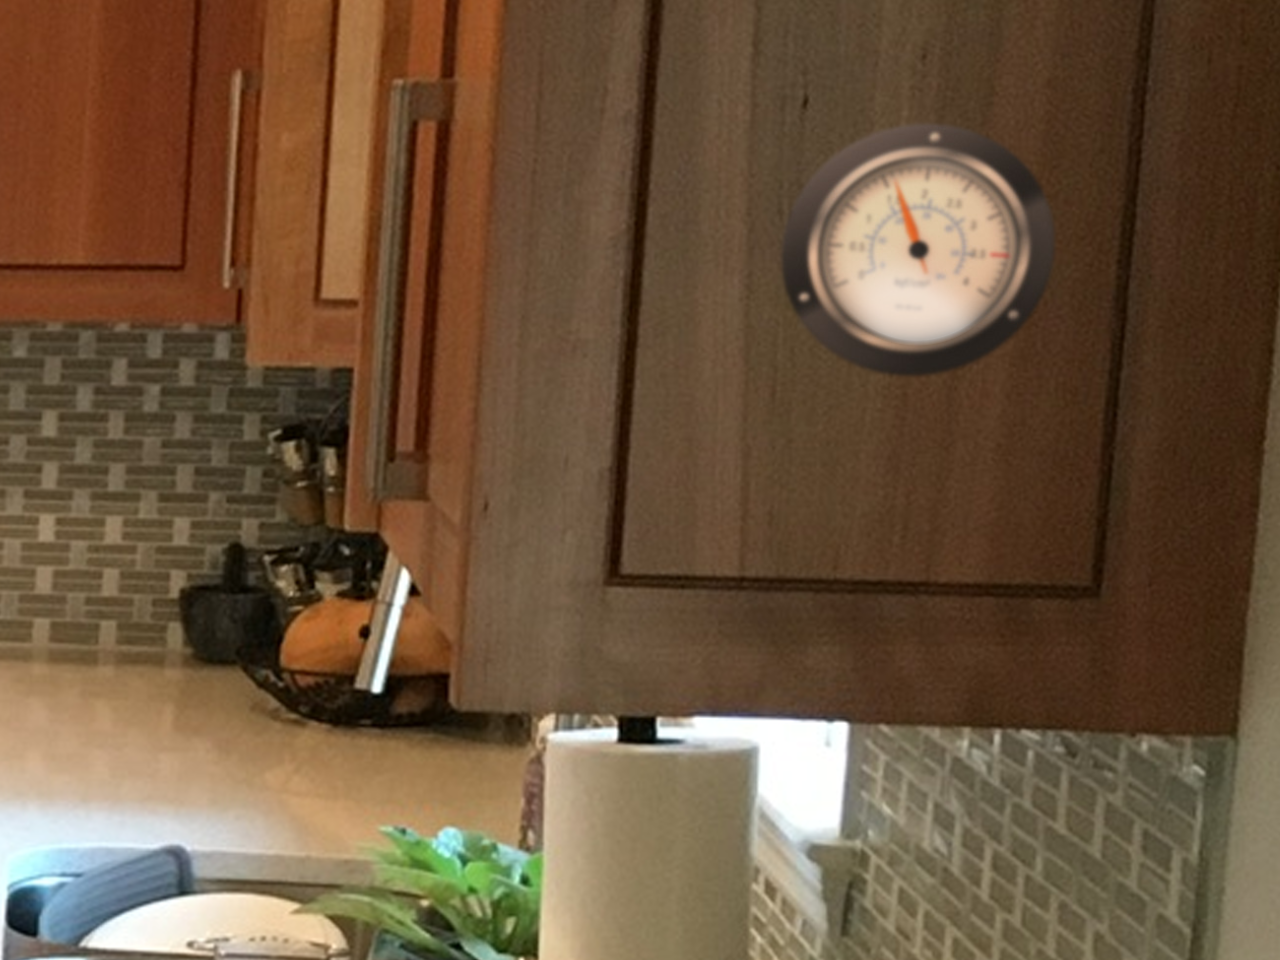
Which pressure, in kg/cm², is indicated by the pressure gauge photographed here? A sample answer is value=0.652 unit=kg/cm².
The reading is value=1.6 unit=kg/cm²
